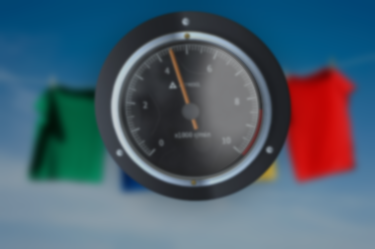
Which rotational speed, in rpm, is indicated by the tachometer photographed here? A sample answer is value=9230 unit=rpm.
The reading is value=4500 unit=rpm
